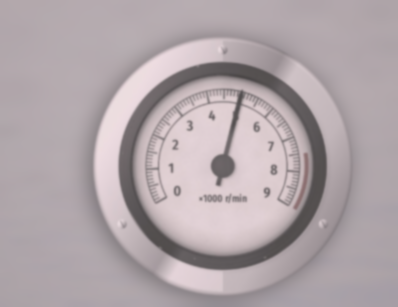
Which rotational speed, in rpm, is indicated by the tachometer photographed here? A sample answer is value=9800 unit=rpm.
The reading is value=5000 unit=rpm
